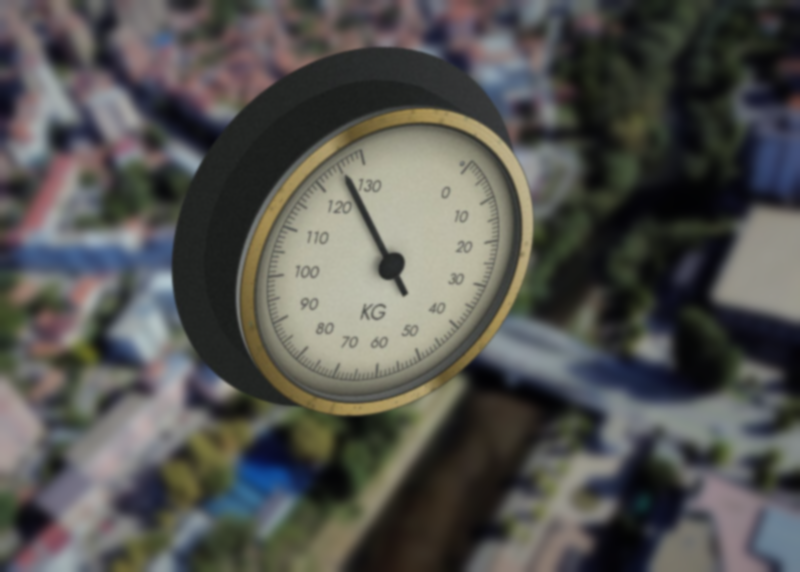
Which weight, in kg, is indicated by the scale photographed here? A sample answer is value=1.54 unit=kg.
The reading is value=125 unit=kg
